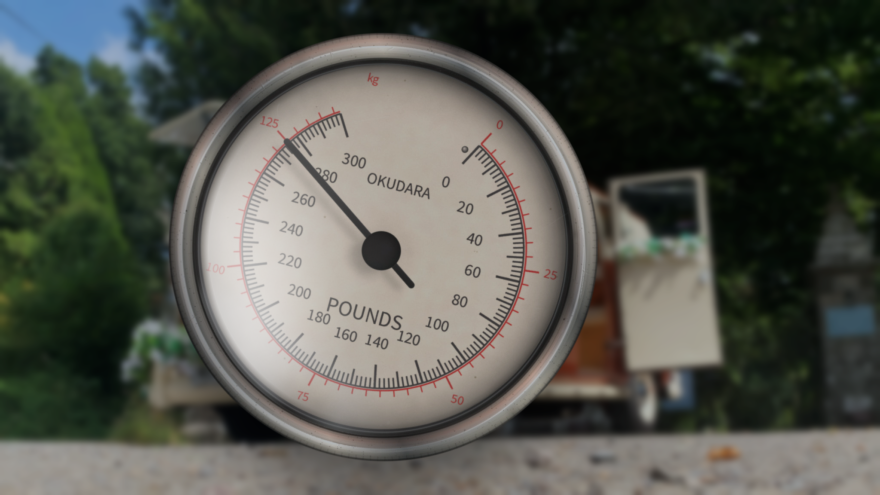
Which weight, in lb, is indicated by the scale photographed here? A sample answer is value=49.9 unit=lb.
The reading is value=276 unit=lb
